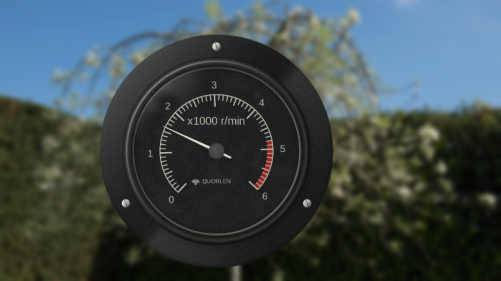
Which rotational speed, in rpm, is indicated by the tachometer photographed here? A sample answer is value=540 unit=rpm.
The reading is value=1600 unit=rpm
